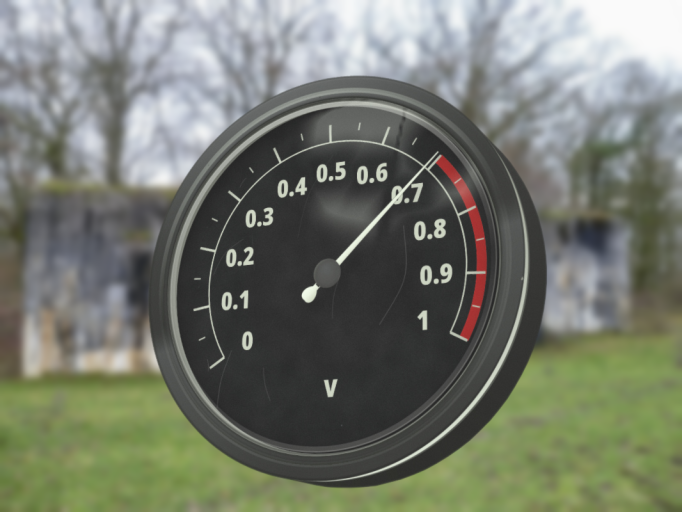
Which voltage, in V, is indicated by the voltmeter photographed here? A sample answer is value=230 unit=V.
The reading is value=0.7 unit=V
